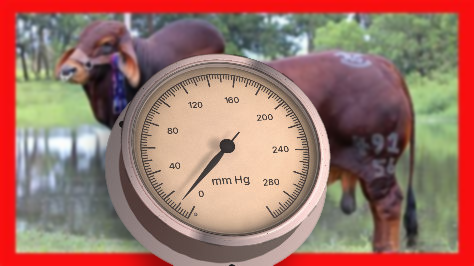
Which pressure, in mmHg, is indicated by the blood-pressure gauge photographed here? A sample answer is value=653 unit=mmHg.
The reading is value=10 unit=mmHg
